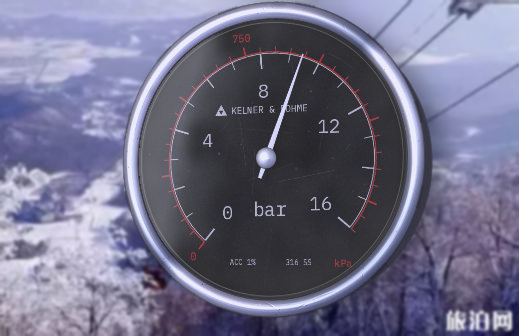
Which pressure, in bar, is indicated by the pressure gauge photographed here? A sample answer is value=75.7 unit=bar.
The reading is value=9.5 unit=bar
